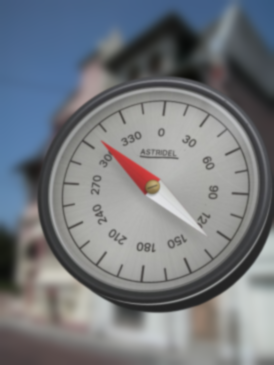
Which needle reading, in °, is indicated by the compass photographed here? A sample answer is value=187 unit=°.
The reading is value=307.5 unit=°
